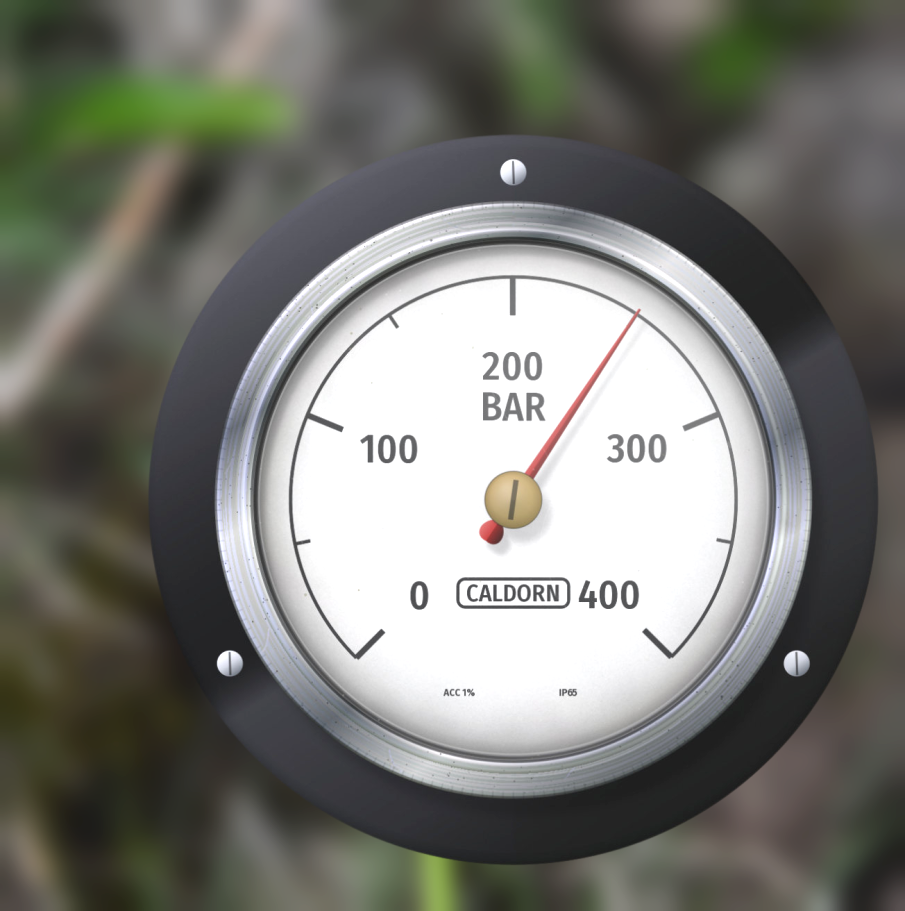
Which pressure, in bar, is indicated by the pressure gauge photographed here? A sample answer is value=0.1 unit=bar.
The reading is value=250 unit=bar
